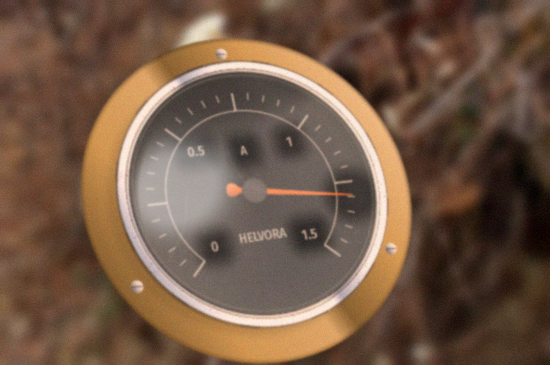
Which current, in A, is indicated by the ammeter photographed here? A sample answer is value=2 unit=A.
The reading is value=1.3 unit=A
